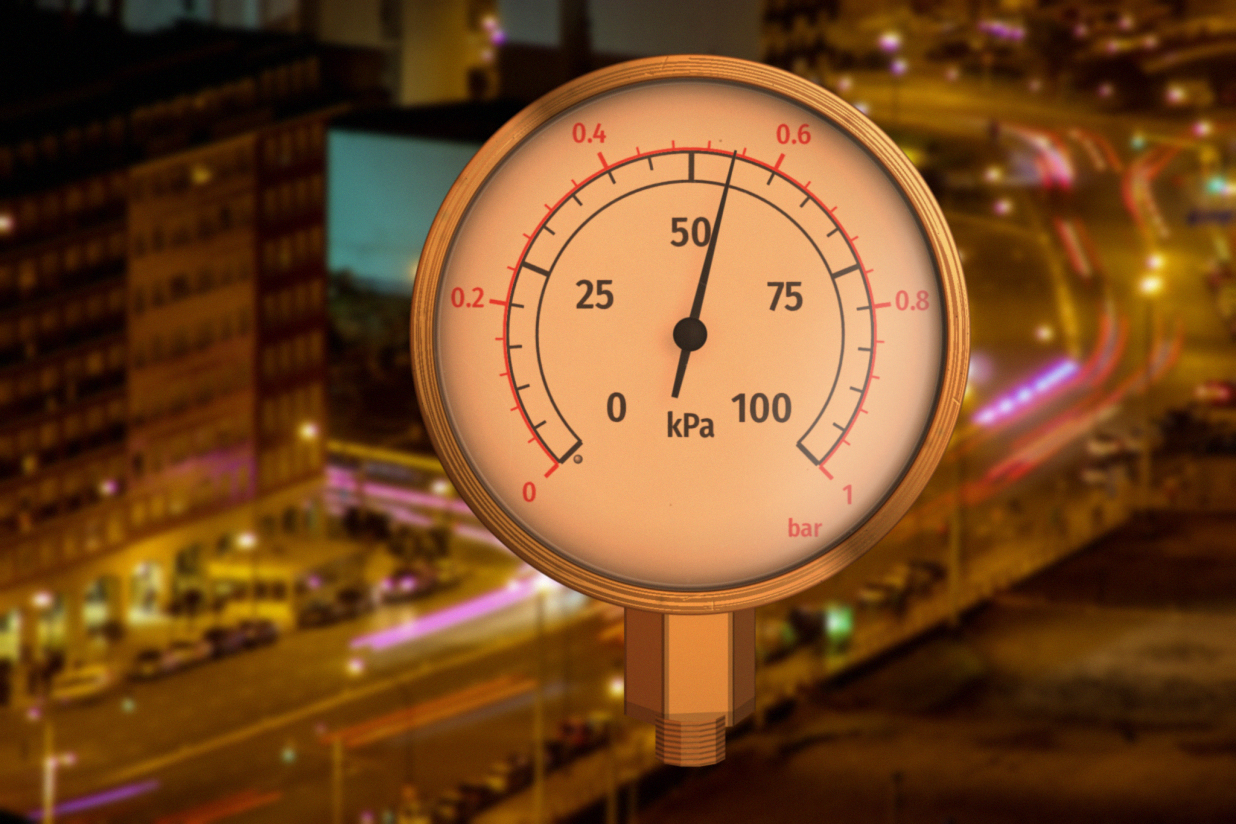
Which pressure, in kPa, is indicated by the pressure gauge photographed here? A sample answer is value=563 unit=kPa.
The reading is value=55 unit=kPa
